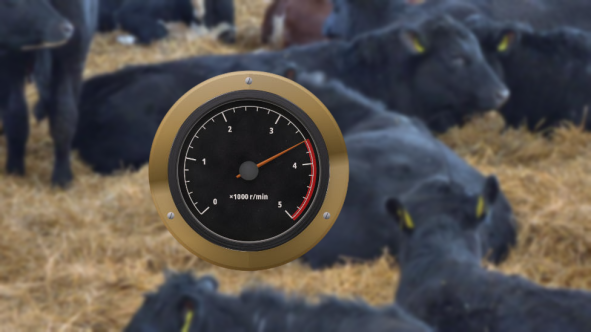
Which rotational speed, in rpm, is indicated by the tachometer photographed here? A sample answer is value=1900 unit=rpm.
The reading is value=3600 unit=rpm
